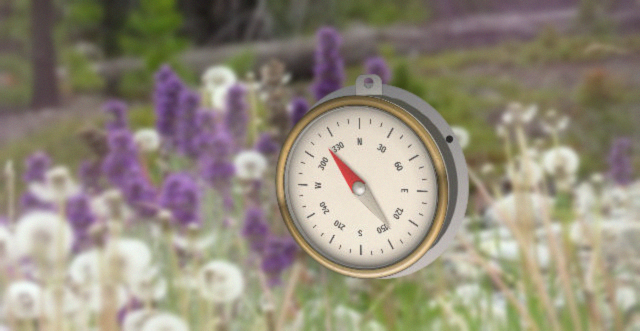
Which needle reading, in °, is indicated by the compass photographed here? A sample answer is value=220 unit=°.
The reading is value=320 unit=°
